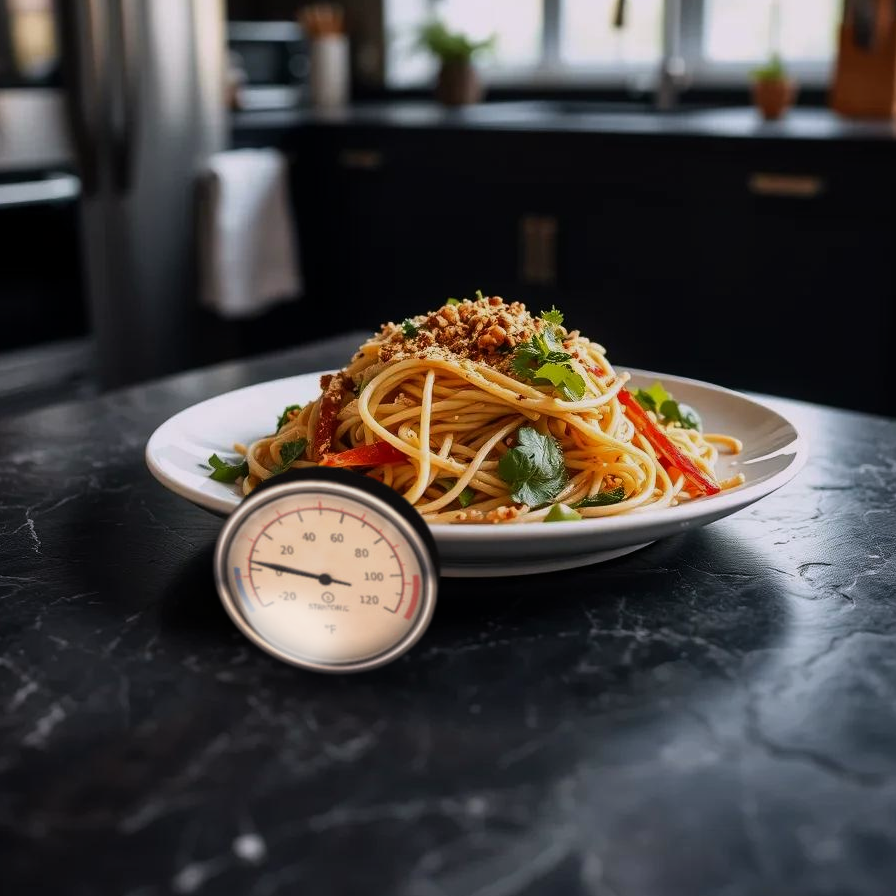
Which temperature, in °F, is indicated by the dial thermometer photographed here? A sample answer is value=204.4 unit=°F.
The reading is value=5 unit=°F
